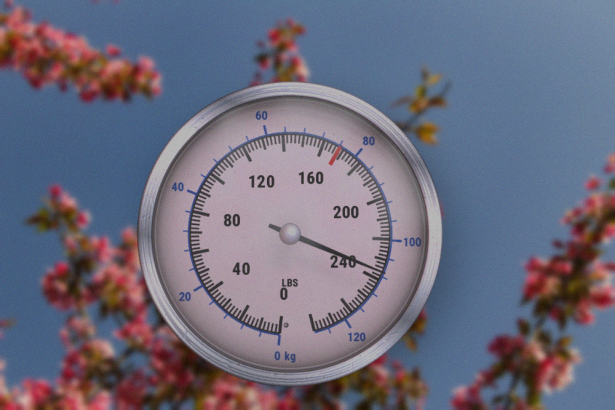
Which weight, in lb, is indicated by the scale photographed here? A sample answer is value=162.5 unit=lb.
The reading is value=236 unit=lb
